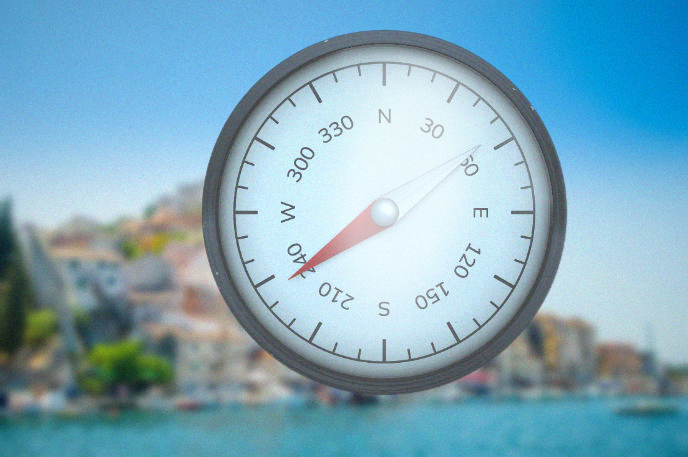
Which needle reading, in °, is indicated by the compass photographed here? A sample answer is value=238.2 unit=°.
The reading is value=235 unit=°
